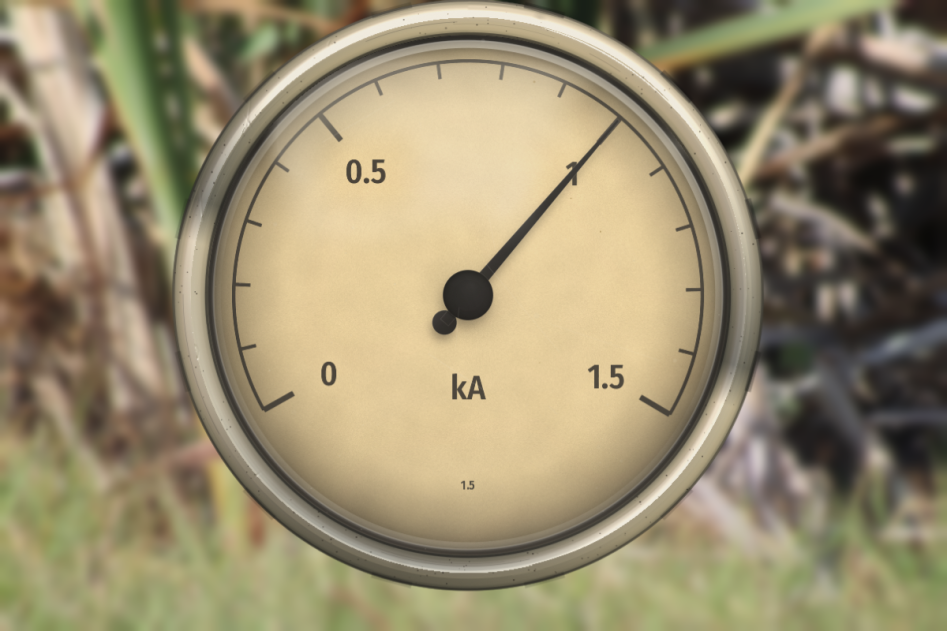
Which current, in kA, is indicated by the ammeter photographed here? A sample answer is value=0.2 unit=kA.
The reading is value=1 unit=kA
